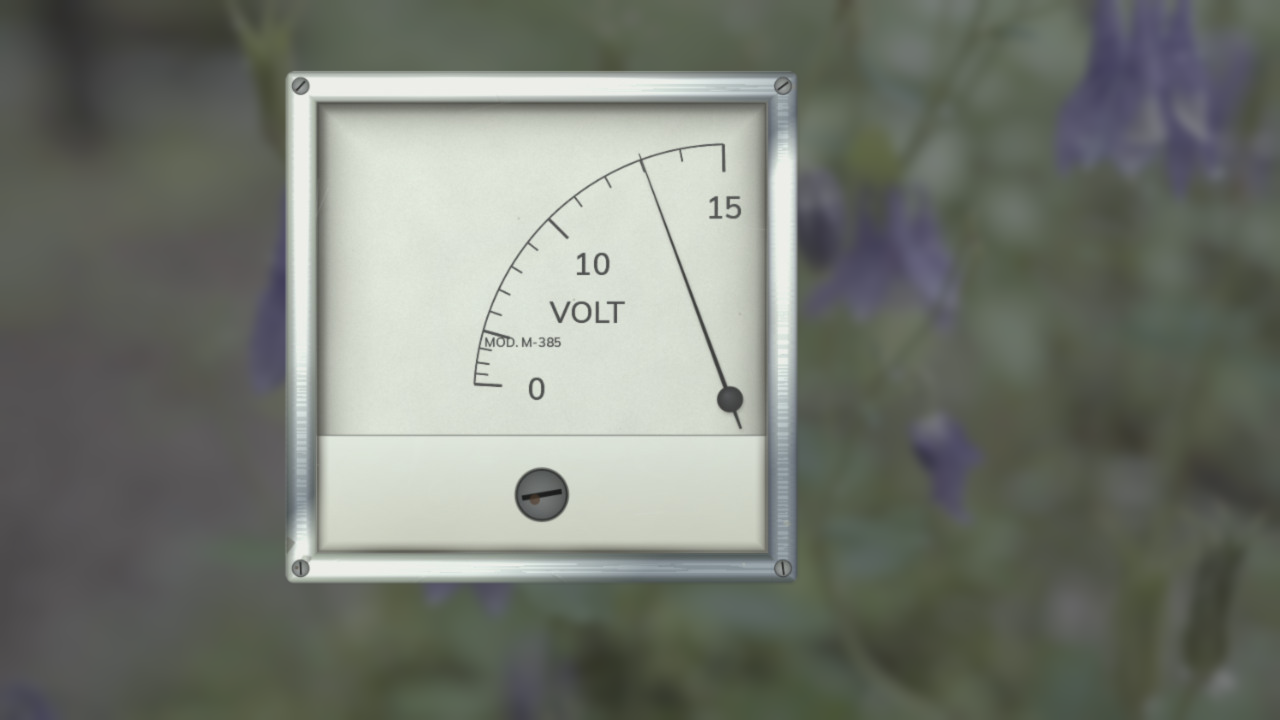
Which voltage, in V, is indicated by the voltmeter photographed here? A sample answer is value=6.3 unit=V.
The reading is value=13 unit=V
